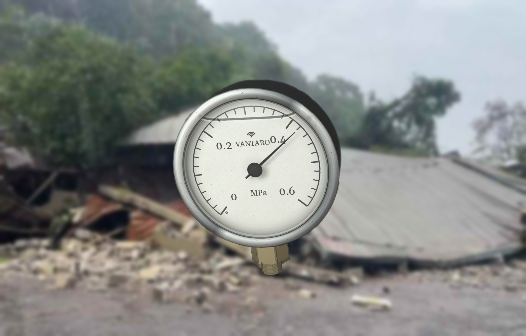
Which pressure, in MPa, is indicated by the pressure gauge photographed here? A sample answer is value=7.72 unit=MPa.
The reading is value=0.42 unit=MPa
